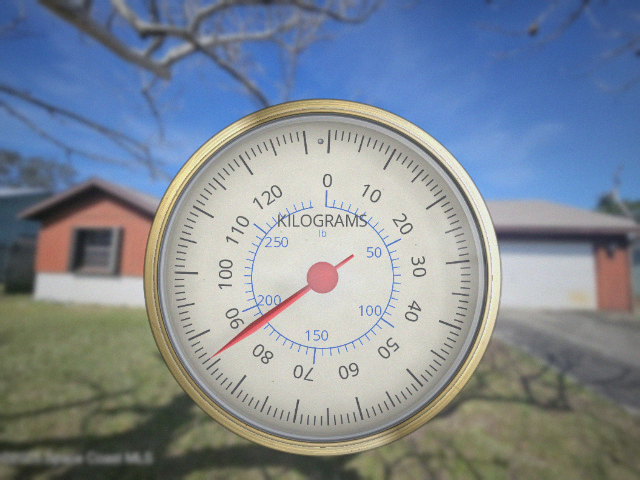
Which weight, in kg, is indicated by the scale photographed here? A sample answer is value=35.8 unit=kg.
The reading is value=86 unit=kg
